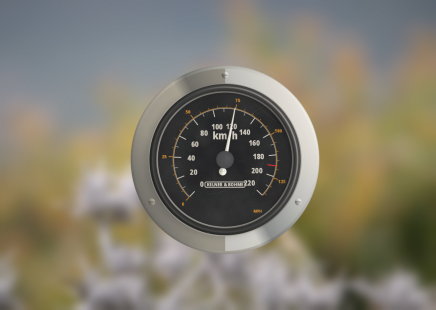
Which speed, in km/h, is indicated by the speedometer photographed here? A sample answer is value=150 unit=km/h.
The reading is value=120 unit=km/h
